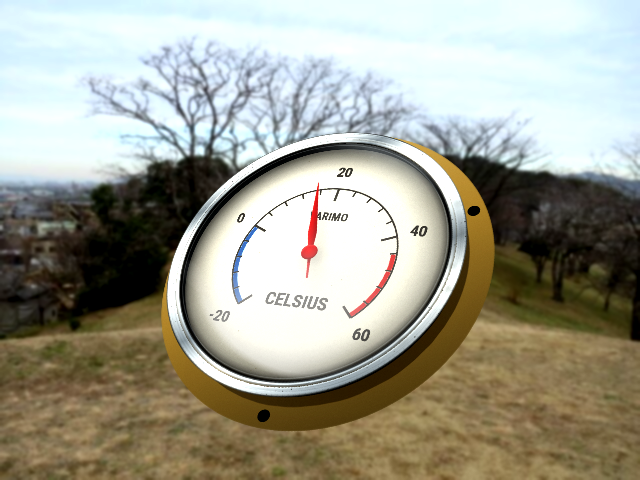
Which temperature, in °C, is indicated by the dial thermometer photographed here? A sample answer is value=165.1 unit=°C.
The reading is value=16 unit=°C
